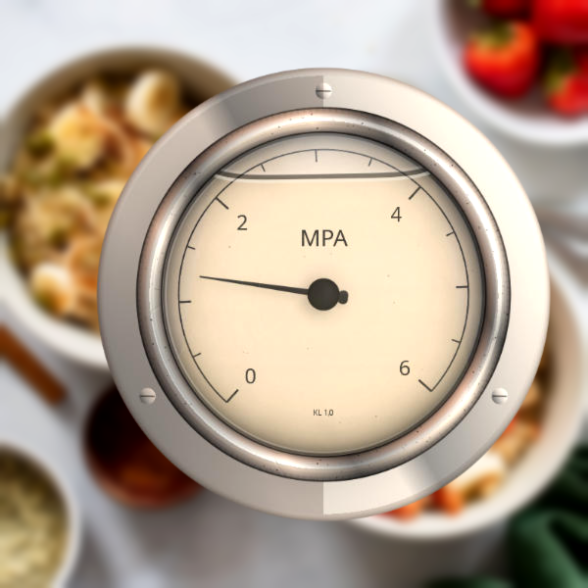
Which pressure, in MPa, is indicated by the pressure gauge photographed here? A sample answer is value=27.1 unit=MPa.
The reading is value=1.25 unit=MPa
